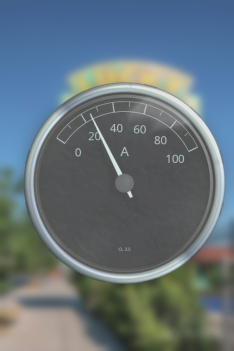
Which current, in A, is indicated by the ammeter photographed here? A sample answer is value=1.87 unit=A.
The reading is value=25 unit=A
